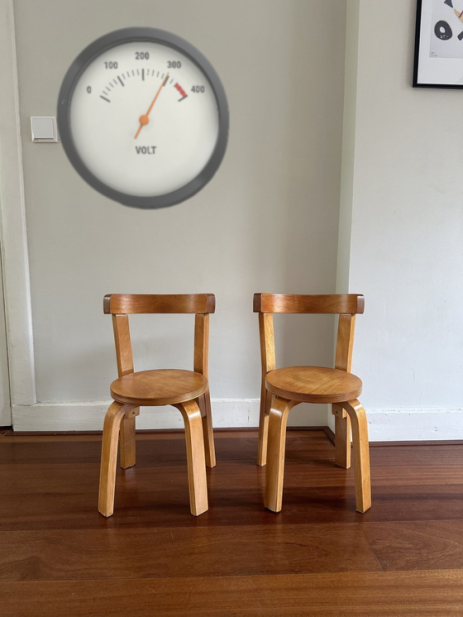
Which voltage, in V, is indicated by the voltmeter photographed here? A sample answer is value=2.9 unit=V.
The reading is value=300 unit=V
